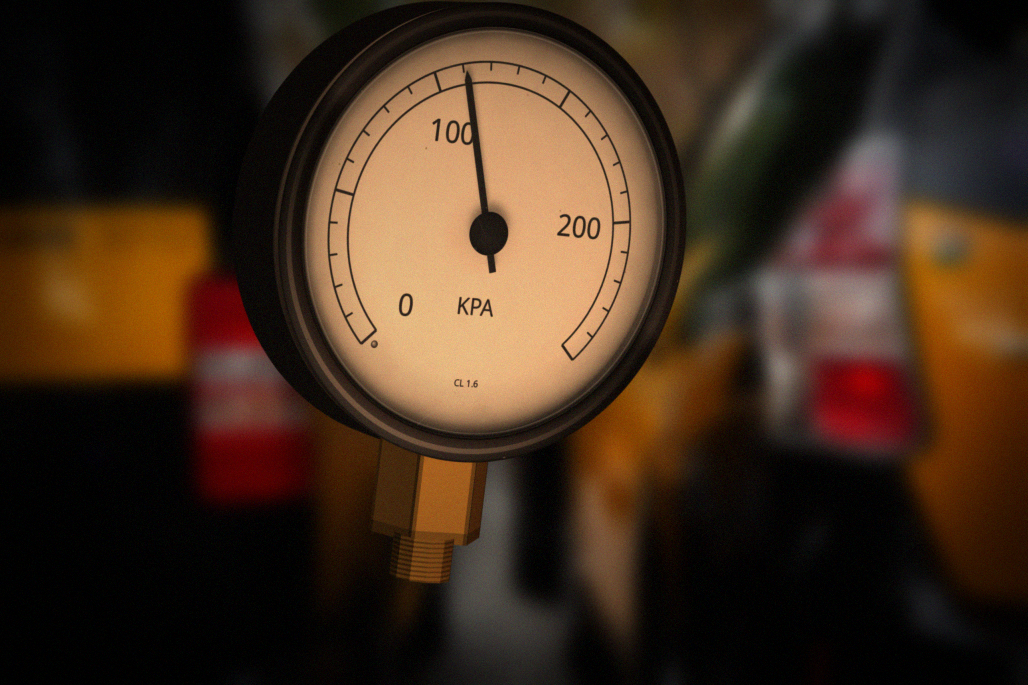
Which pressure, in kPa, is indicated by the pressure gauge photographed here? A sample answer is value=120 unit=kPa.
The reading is value=110 unit=kPa
